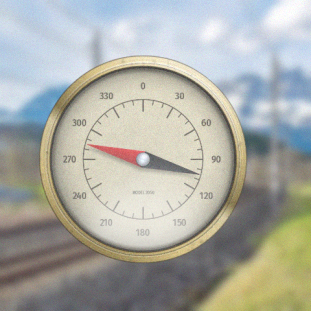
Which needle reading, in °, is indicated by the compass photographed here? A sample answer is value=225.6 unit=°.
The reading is value=285 unit=°
